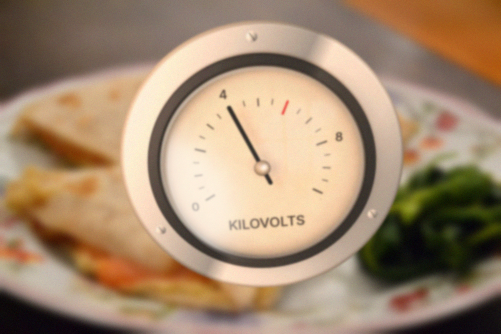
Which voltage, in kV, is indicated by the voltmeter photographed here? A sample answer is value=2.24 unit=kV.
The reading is value=4 unit=kV
